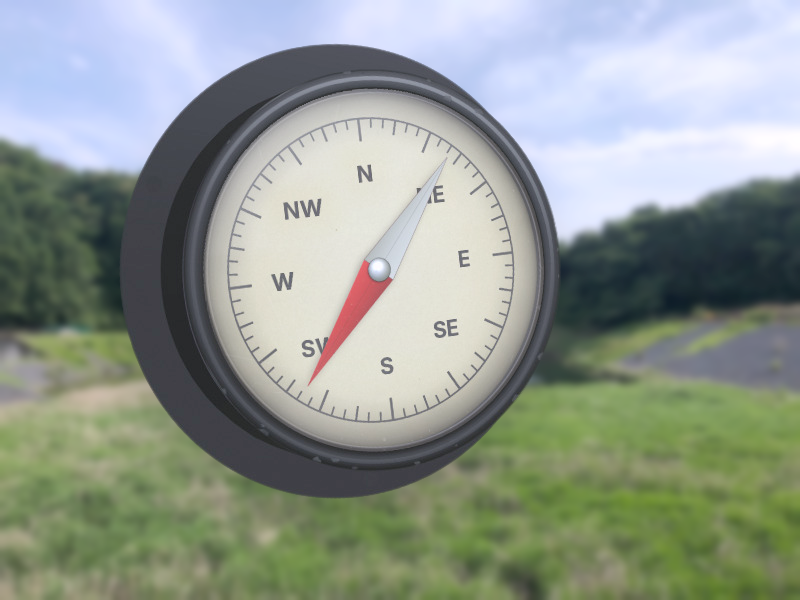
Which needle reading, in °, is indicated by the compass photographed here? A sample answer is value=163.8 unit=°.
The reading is value=220 unit=°
